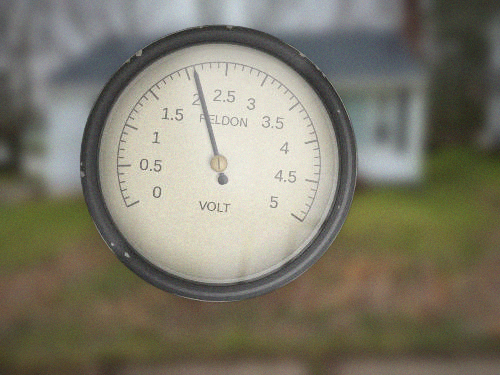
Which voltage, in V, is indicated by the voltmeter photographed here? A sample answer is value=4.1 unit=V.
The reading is value=2.1 unit=V
